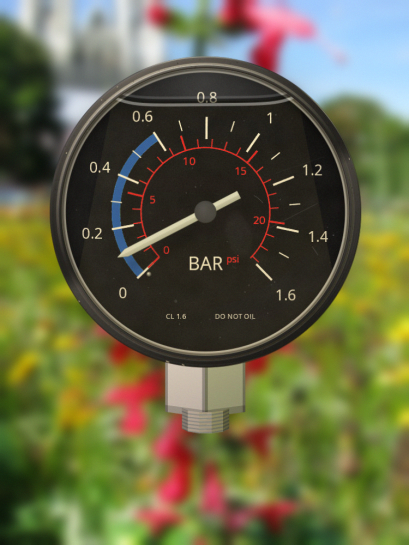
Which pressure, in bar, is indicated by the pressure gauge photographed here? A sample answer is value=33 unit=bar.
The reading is value=0.1 unit=bar
